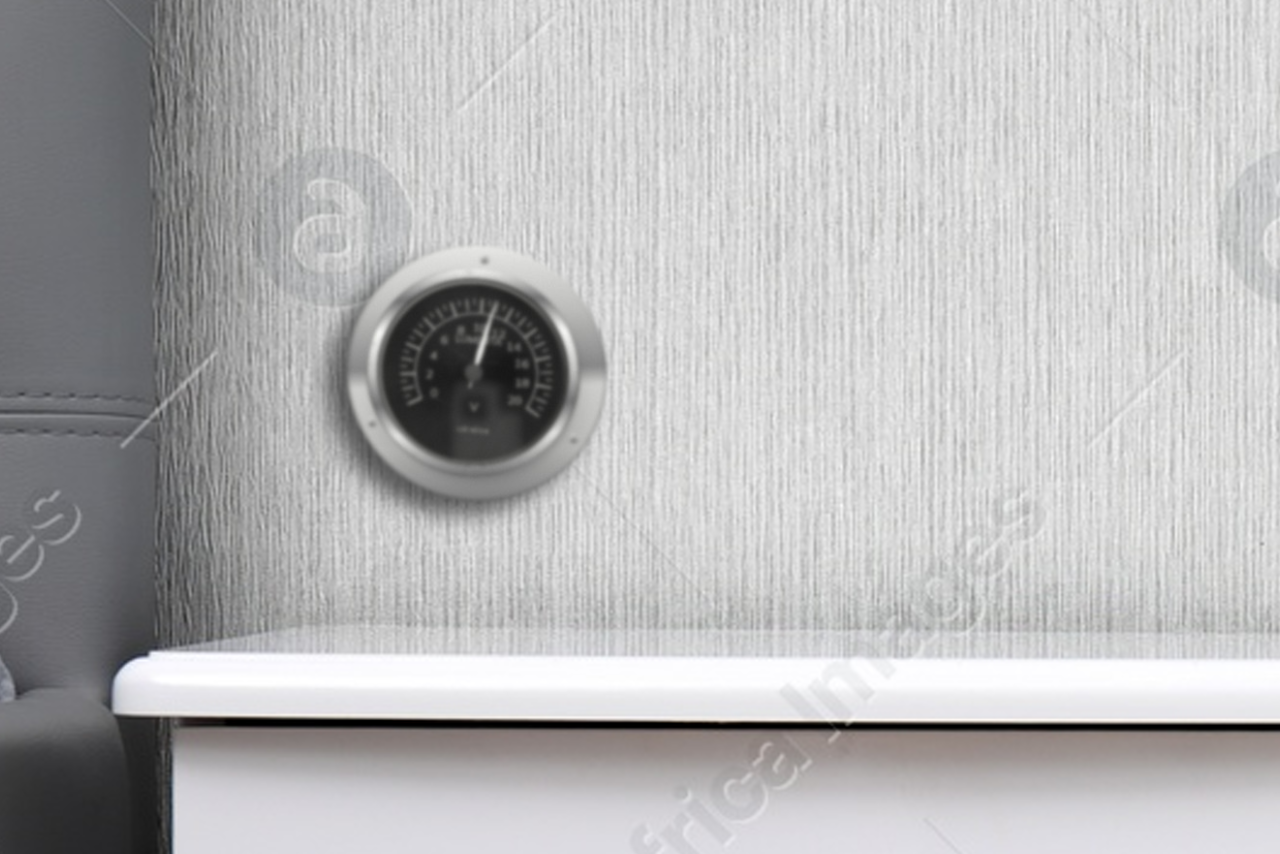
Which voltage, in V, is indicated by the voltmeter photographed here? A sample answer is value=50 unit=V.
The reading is value=11 unit=V
